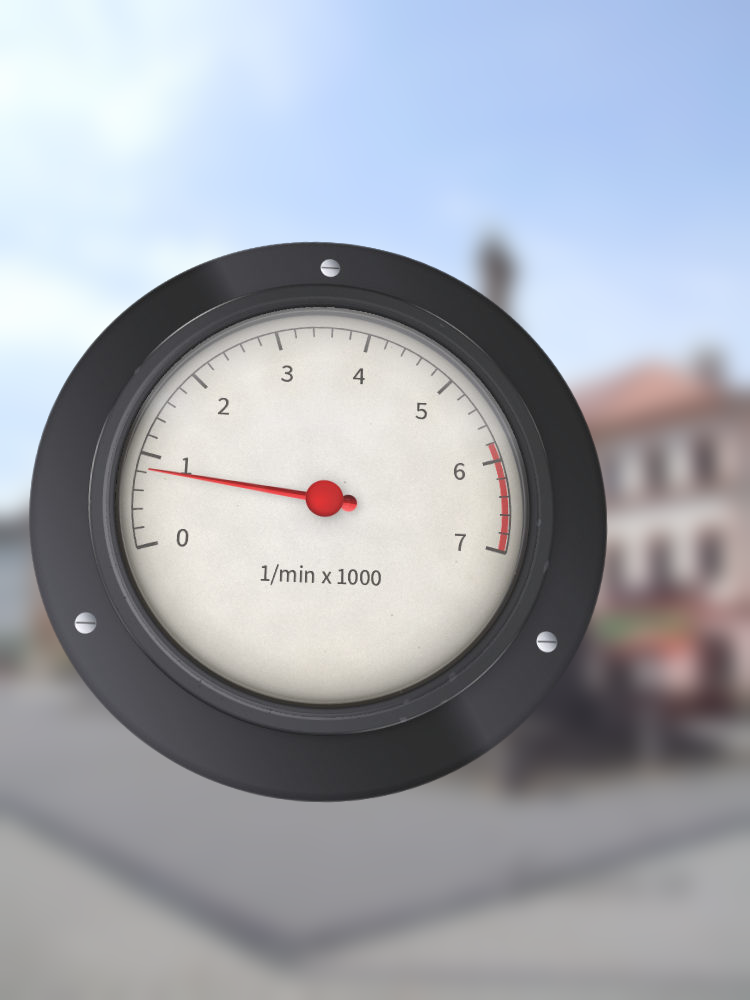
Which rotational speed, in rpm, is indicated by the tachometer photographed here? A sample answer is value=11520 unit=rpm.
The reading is value=800 unit=rpm
